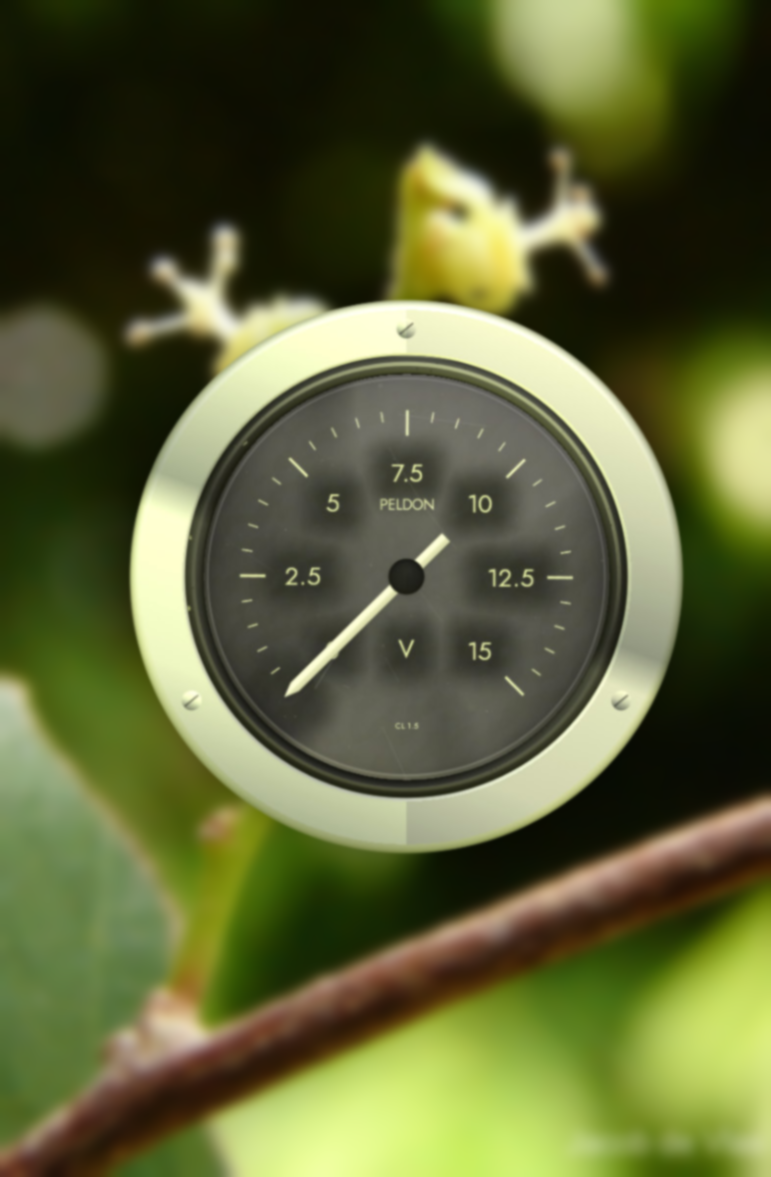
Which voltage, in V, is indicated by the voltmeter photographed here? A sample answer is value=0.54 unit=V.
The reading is value=0 unit=V
